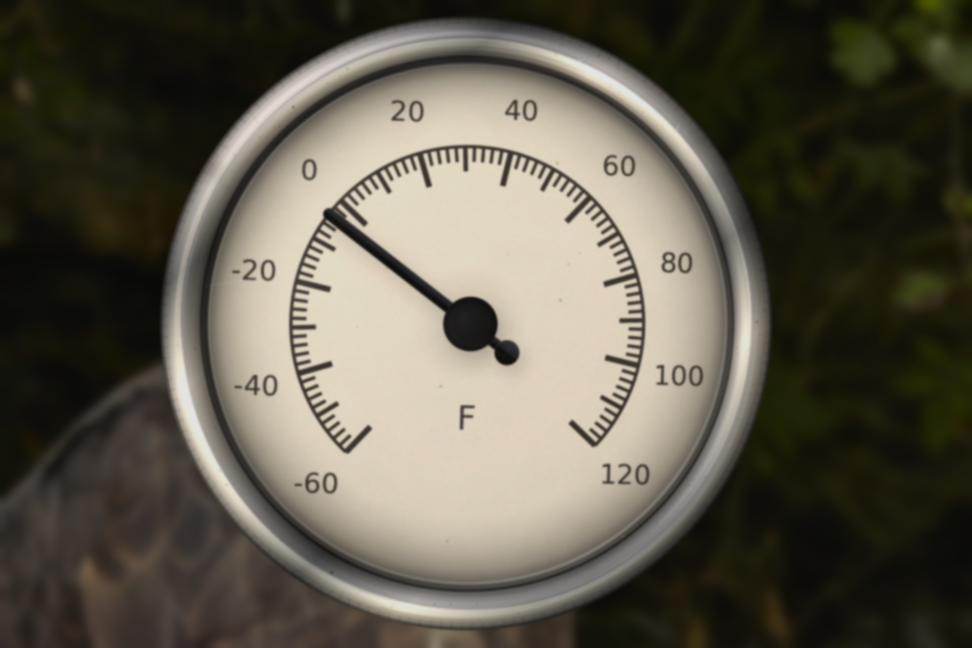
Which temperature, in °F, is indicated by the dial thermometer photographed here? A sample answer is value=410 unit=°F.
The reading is value=-4 unit=°F
